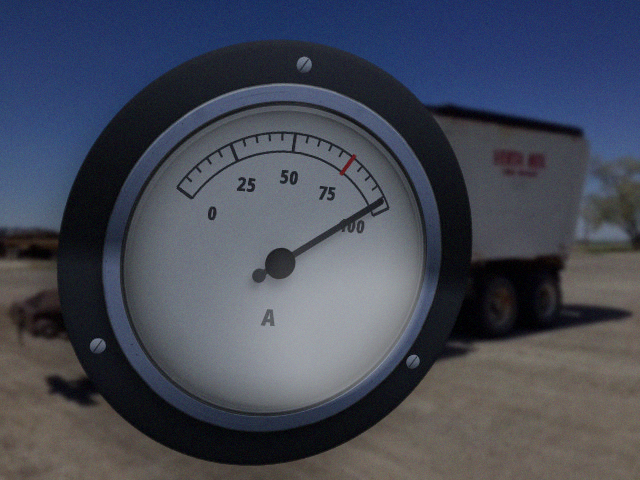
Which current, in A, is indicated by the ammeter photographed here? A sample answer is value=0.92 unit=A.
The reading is value=95 unit=A
